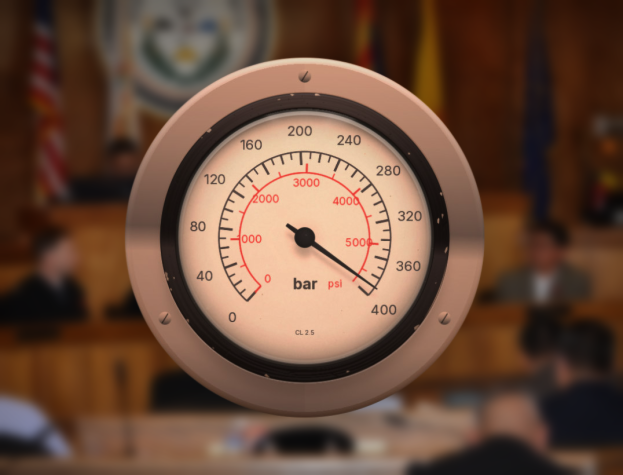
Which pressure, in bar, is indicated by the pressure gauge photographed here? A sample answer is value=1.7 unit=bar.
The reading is value=390 unit=bar
